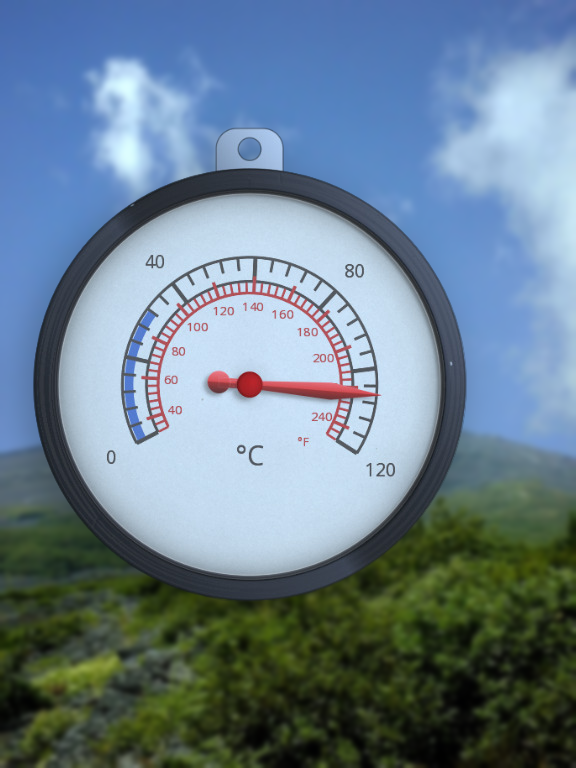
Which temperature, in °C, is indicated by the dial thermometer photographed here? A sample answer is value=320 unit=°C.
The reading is value=106 unit=°C
